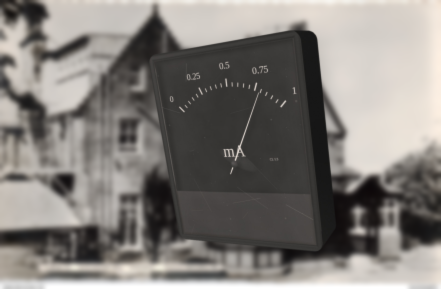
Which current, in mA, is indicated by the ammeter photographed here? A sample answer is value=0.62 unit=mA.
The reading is value=0.8 unit=mA
